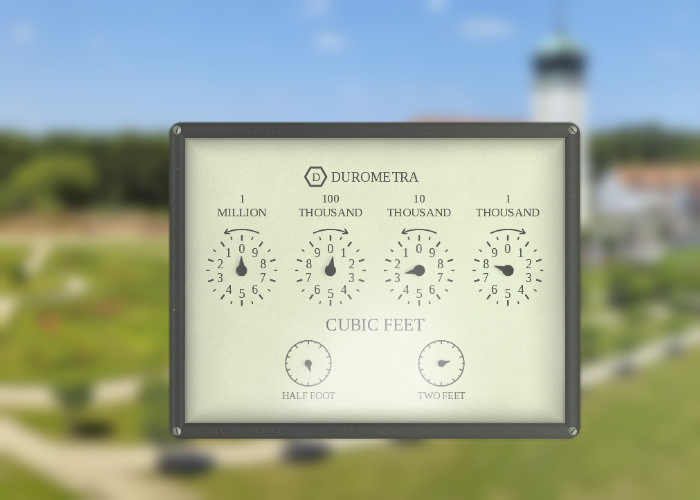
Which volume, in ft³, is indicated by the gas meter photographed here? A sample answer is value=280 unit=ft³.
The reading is value=2800 unit=ft³
